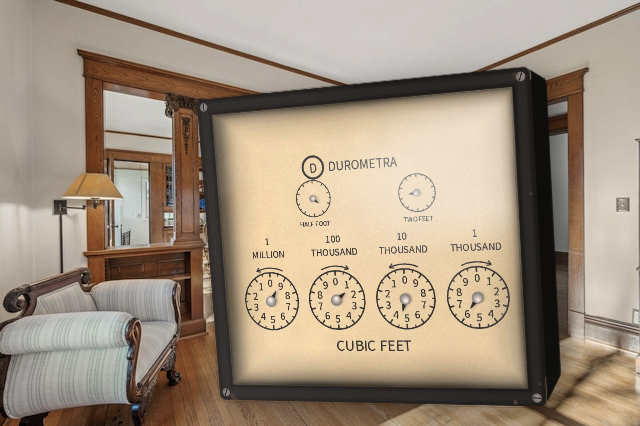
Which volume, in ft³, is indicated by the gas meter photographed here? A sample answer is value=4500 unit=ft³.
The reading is value=914600 unit=ft³
